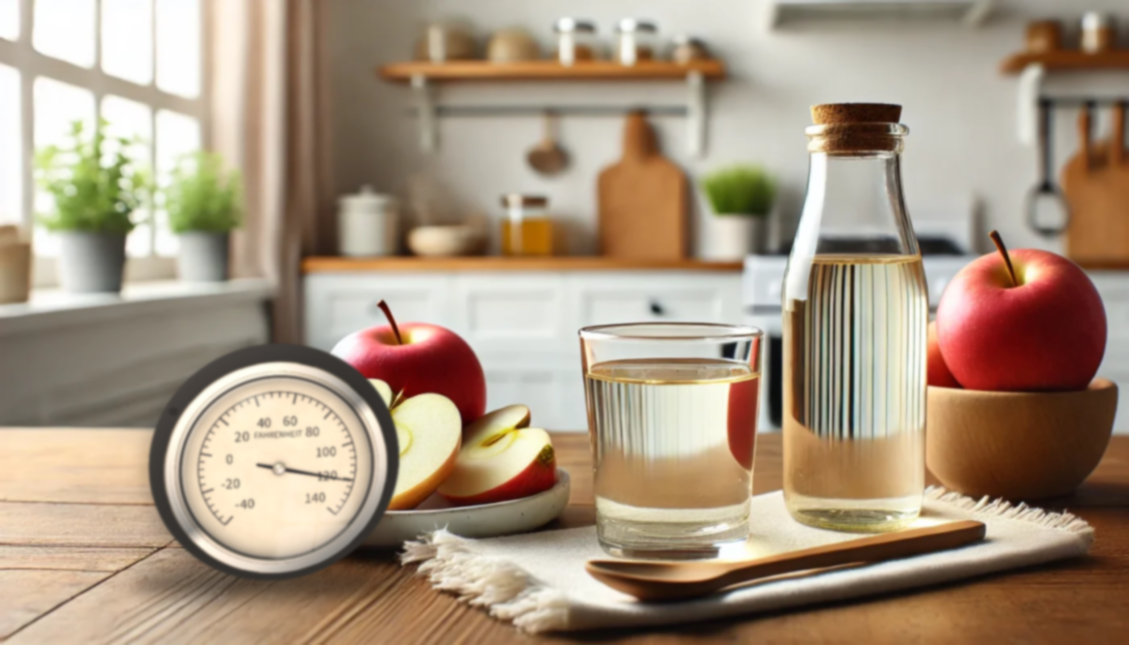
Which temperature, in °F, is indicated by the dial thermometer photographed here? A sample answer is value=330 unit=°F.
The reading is value=120 unit=°F
